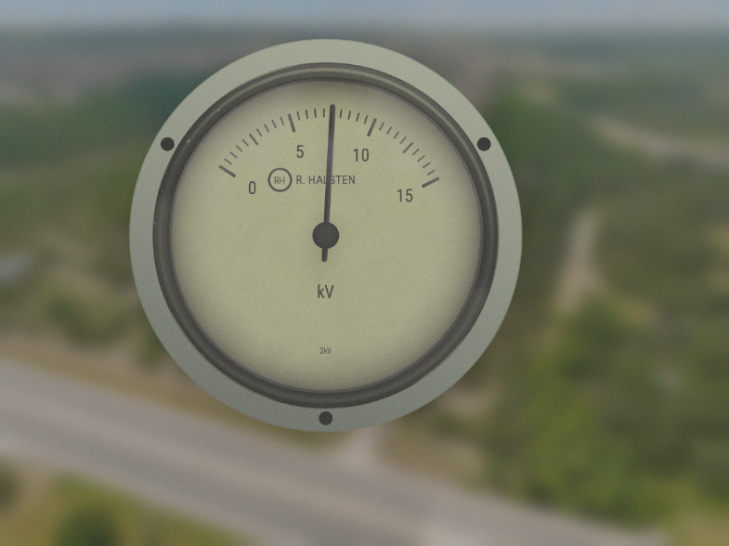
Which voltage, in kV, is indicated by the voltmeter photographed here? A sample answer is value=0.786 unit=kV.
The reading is value=7.5 unit=kV
